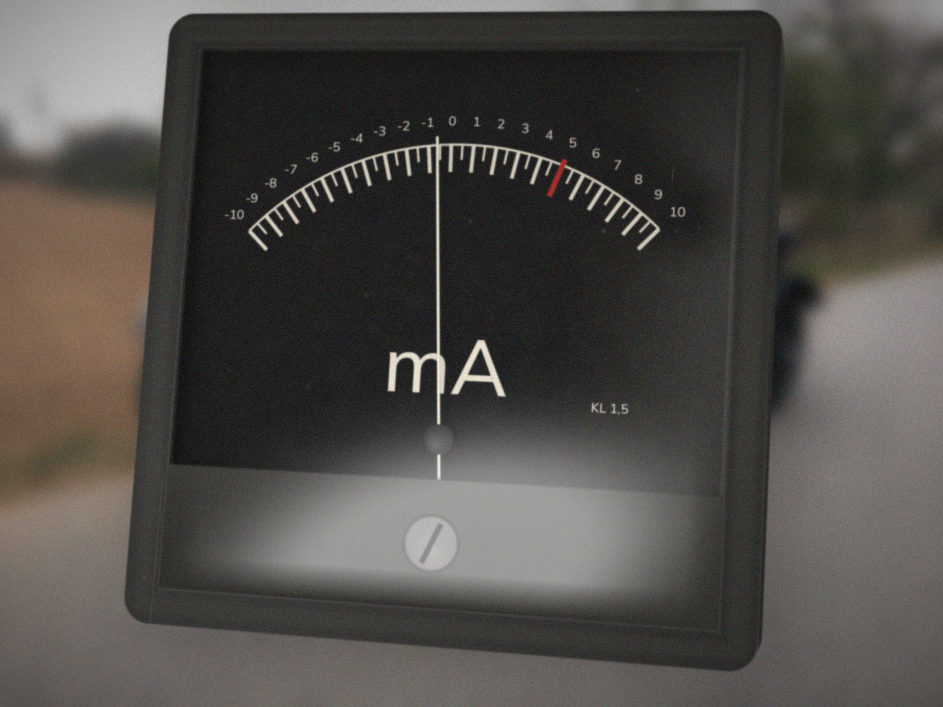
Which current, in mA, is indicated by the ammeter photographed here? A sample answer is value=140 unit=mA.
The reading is value=-0.5 unit=mA
